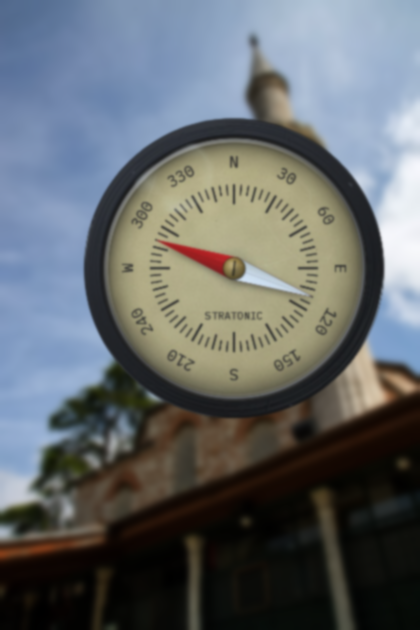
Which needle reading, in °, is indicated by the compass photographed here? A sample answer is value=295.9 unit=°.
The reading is value=290 unit=°
